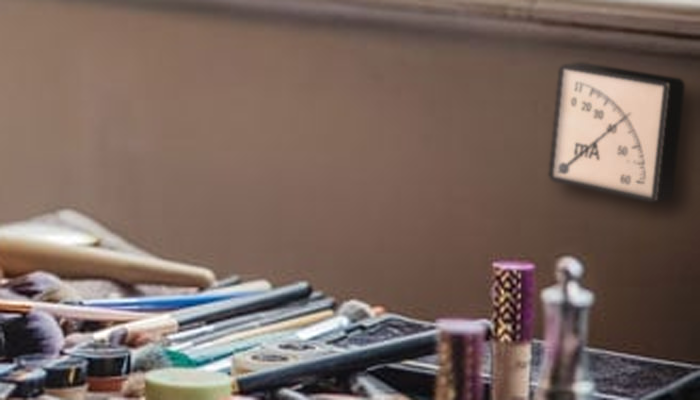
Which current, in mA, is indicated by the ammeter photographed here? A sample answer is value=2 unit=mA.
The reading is value=40 unit=mA
